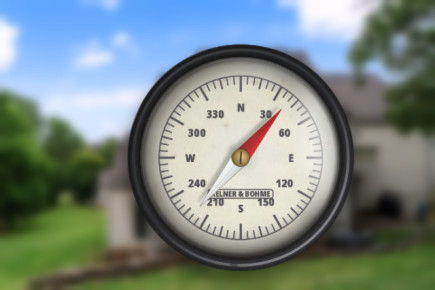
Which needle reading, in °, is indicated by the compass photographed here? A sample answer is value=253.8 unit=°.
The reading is value=40 unit=°
